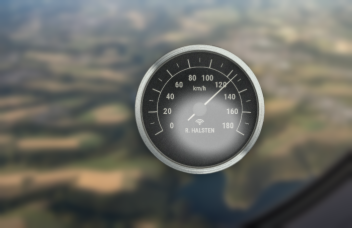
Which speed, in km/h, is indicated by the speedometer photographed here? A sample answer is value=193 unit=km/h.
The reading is value=125 unit=km/h
